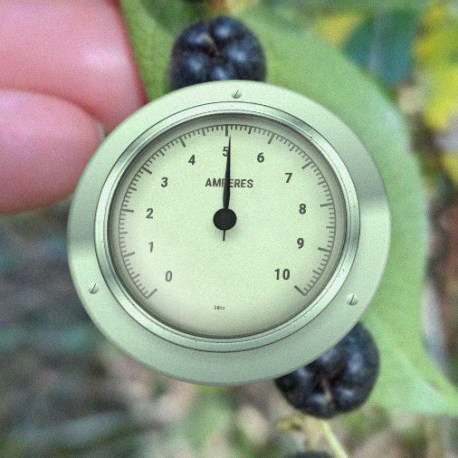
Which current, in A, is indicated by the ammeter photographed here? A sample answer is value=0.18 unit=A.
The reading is value=5.1 unit=A
